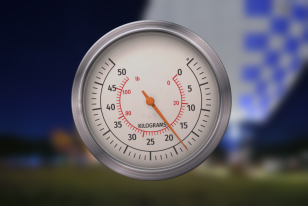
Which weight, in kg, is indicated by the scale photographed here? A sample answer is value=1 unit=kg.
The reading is value=18 unit=kg
